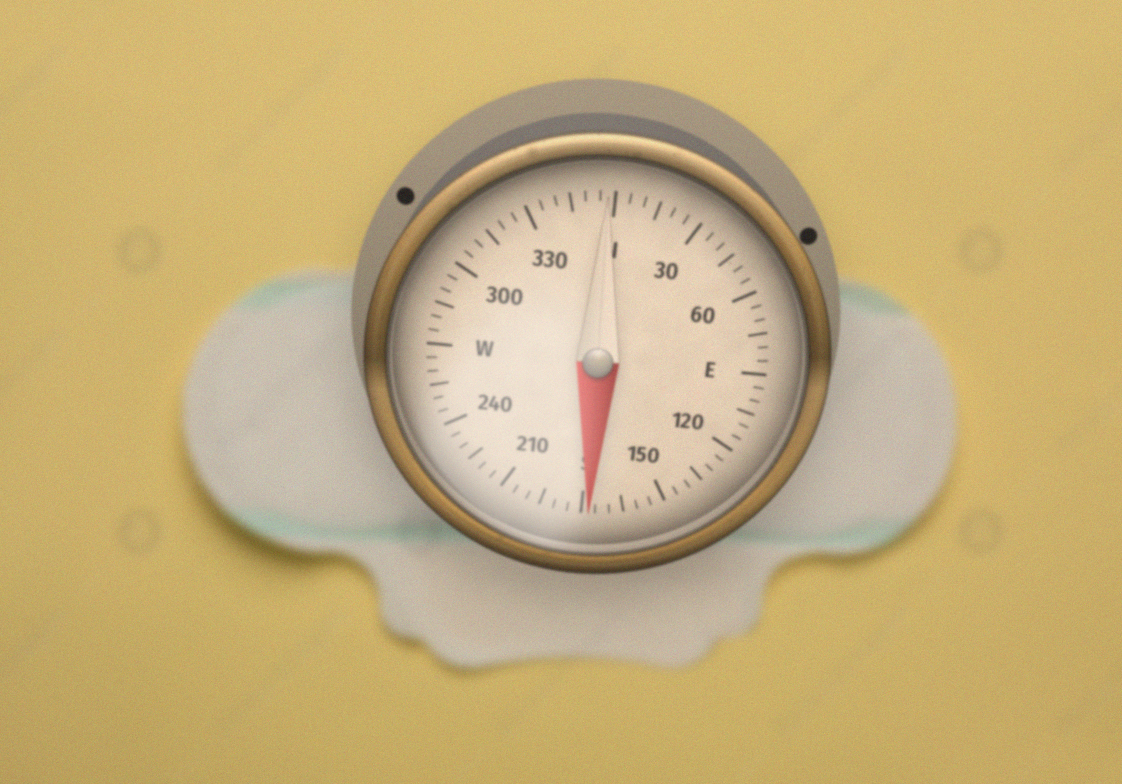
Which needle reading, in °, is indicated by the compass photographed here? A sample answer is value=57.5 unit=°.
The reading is value=177.5 unit=°
